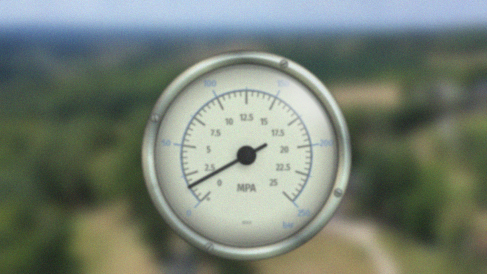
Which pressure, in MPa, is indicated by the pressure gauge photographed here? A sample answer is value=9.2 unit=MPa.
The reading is value=1.5 unit=MPa
